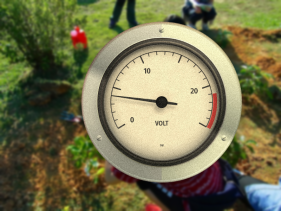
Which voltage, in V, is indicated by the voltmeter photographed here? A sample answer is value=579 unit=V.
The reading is value=4 unit=V
